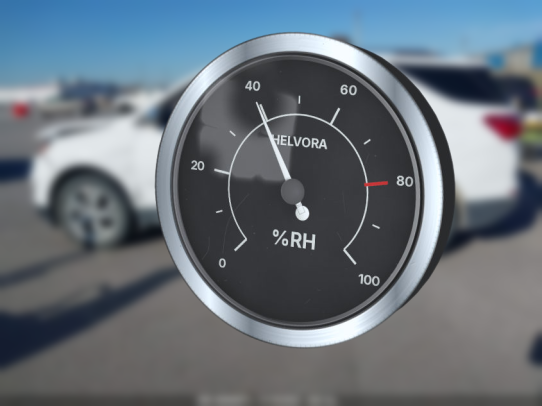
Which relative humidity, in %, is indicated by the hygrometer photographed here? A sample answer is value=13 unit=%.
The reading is value=40 unit=%
